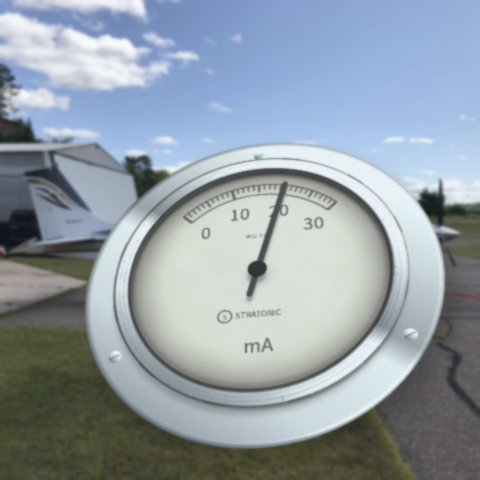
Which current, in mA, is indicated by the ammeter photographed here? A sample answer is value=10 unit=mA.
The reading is value=20 unit=mA
